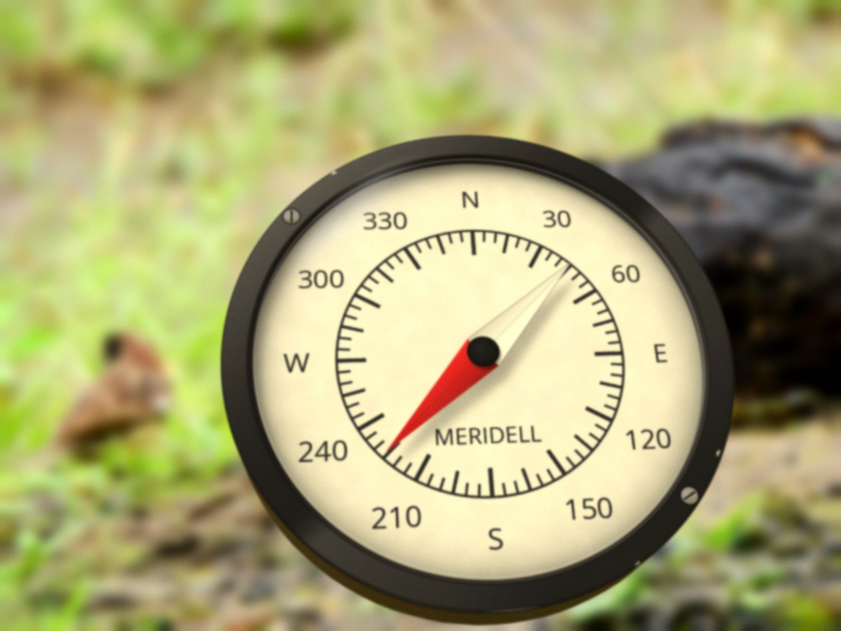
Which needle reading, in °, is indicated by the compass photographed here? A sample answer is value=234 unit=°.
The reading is value=225 unit=°
